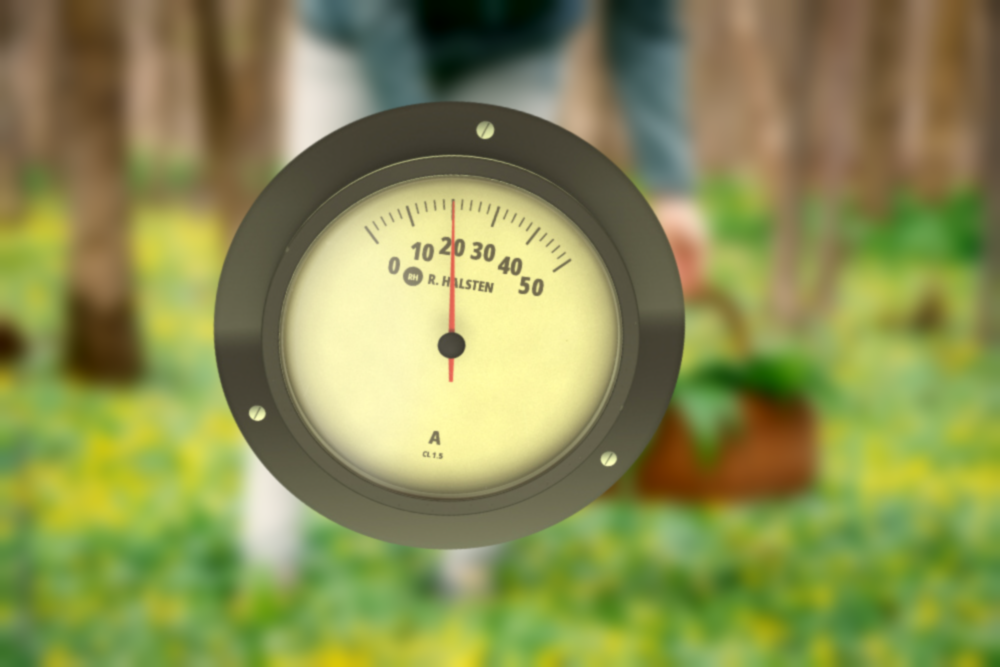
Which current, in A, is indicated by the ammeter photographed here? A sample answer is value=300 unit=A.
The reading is value=20 unit=A
